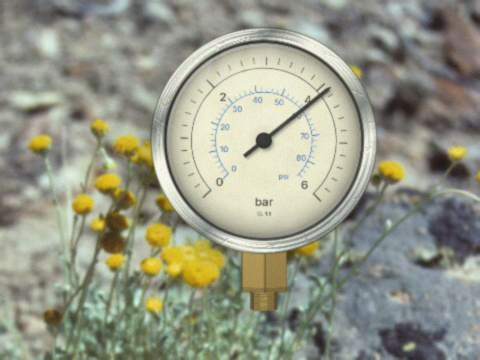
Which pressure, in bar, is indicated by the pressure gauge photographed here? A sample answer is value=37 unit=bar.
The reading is value=4.1 unit=bar
